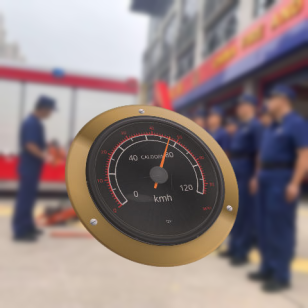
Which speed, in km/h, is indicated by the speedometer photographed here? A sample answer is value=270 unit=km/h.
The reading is value=75 unit=km/h
